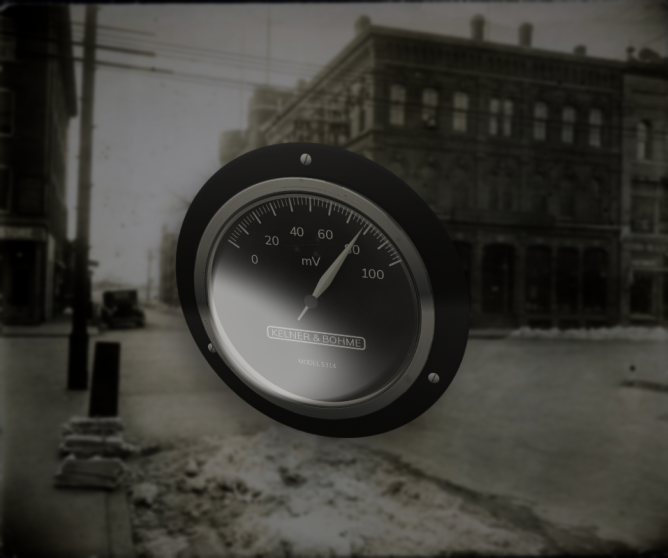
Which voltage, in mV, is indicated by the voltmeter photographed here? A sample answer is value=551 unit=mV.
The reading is value=78 unit=mV
